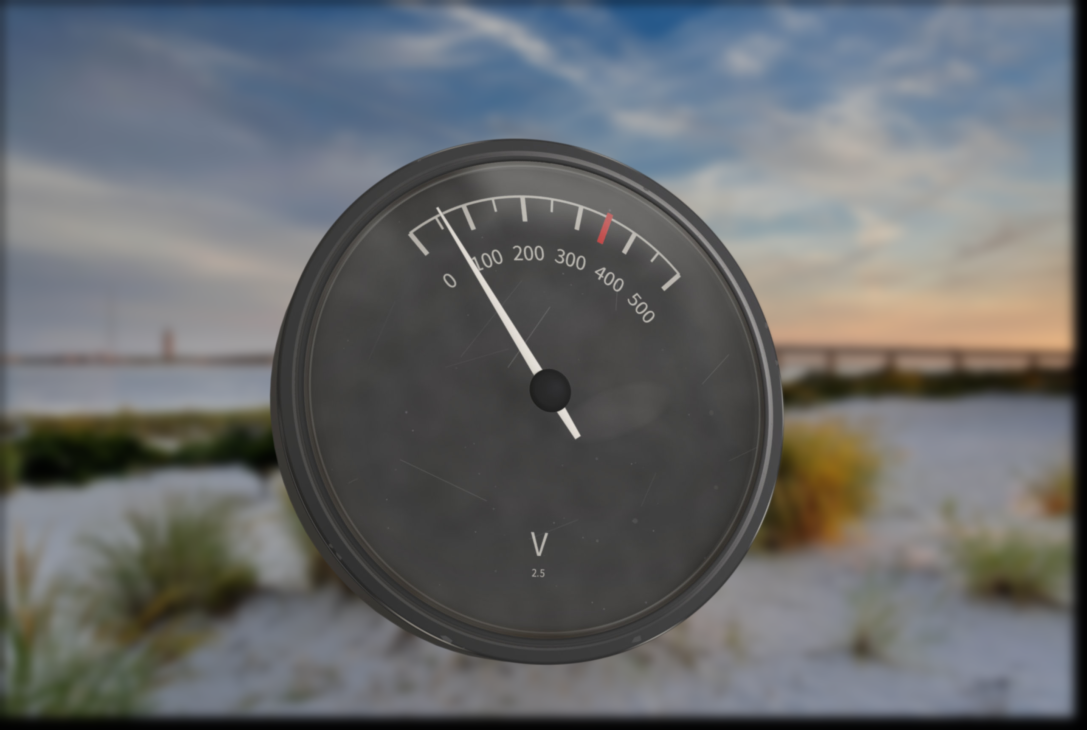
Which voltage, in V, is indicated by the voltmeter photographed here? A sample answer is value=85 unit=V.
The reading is value=50 unit=V
